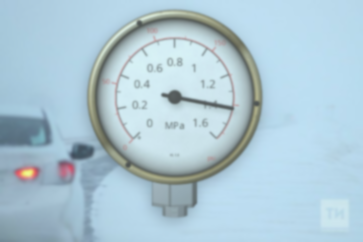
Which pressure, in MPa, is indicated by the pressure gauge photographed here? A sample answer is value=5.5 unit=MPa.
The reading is value=1.4 unit=MPa
